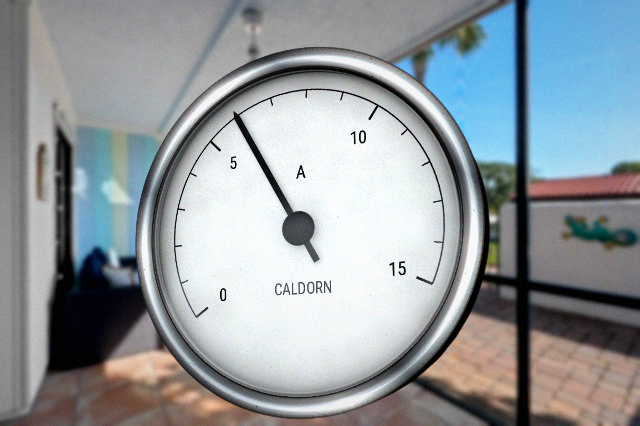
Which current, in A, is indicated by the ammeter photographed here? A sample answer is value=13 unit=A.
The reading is value=6 unit=A
